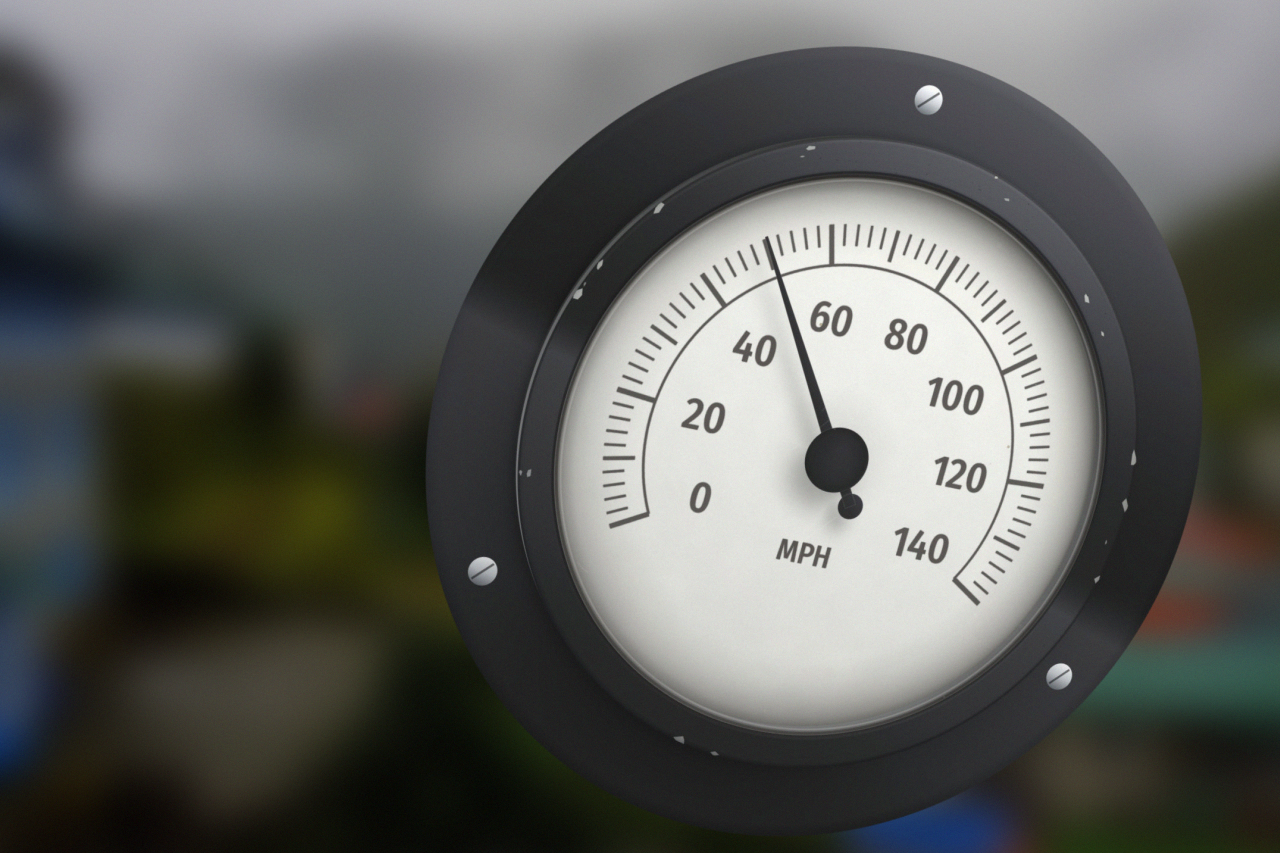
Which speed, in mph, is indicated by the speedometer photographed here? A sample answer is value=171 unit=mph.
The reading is value=50 unit=mph
